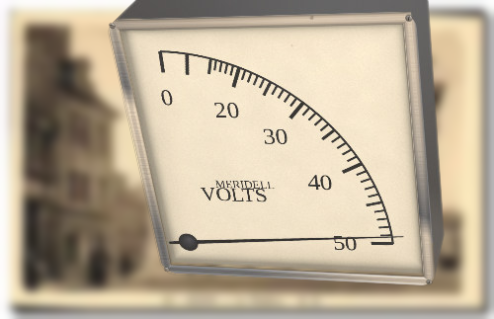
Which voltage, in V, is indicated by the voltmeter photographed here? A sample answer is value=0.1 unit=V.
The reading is value=49 unit=V
